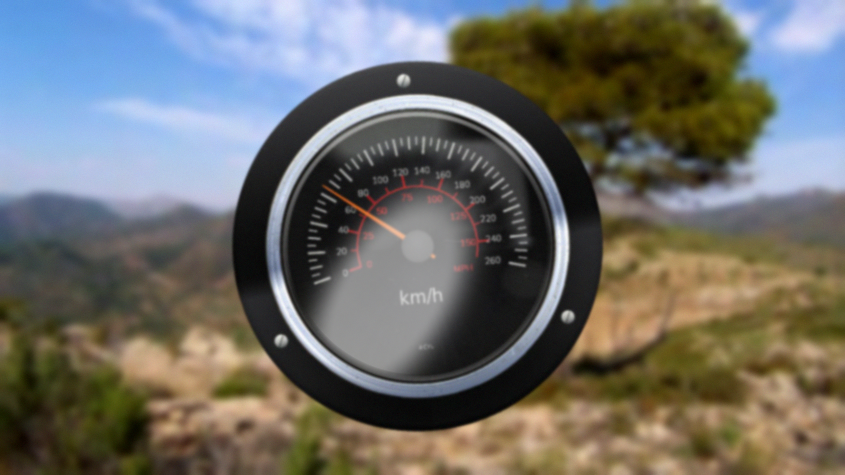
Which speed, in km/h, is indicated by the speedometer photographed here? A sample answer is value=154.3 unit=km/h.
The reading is value=65 unit=km/h
